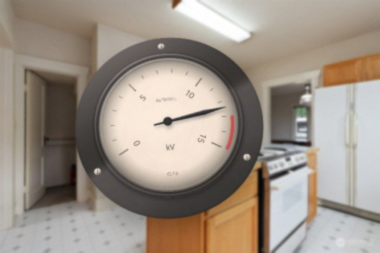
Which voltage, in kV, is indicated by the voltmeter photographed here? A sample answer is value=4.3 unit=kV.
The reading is value=12.5 unit=kV
